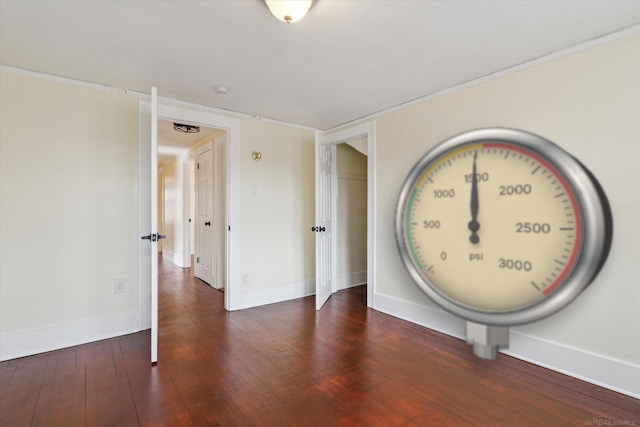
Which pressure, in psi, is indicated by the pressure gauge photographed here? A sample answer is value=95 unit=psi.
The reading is value=1500 unit=psi
